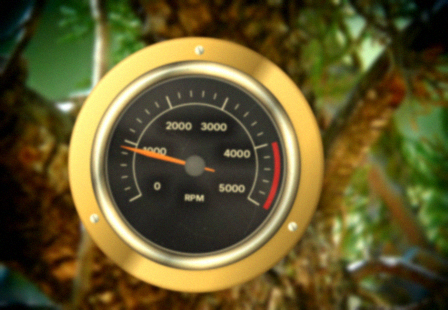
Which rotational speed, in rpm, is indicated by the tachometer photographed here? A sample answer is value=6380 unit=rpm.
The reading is value=900 unit=rpm
